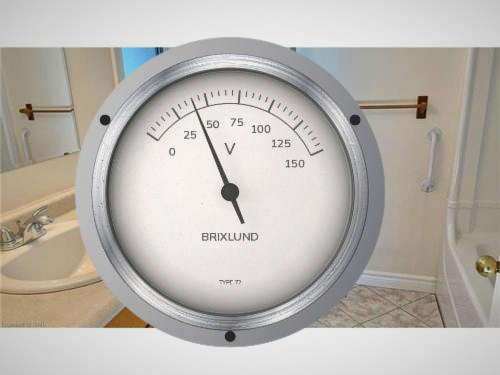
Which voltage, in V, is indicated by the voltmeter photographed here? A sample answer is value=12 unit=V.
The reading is value=40 unit=V
